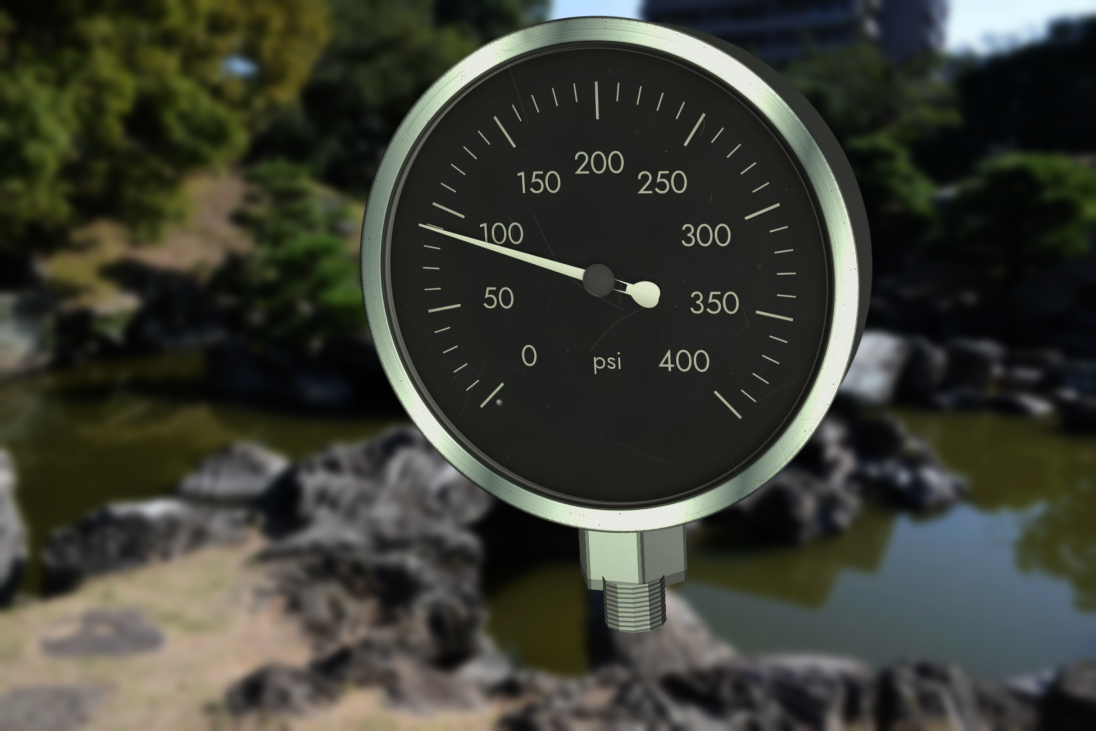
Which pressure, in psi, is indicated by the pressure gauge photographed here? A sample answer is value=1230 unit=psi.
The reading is value=90 unit=psi
